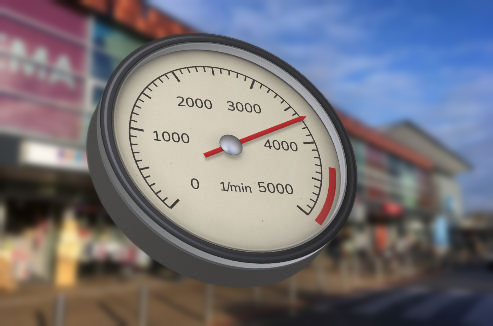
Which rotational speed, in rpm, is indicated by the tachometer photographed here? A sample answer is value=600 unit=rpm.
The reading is value=3700 unit=rpm
